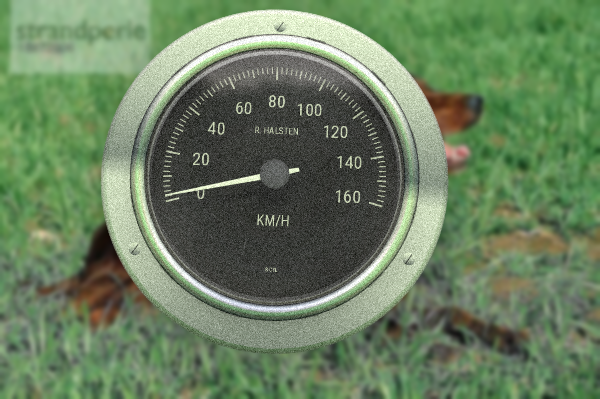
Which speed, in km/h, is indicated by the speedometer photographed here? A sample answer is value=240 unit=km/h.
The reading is value=2 unit=km/h
